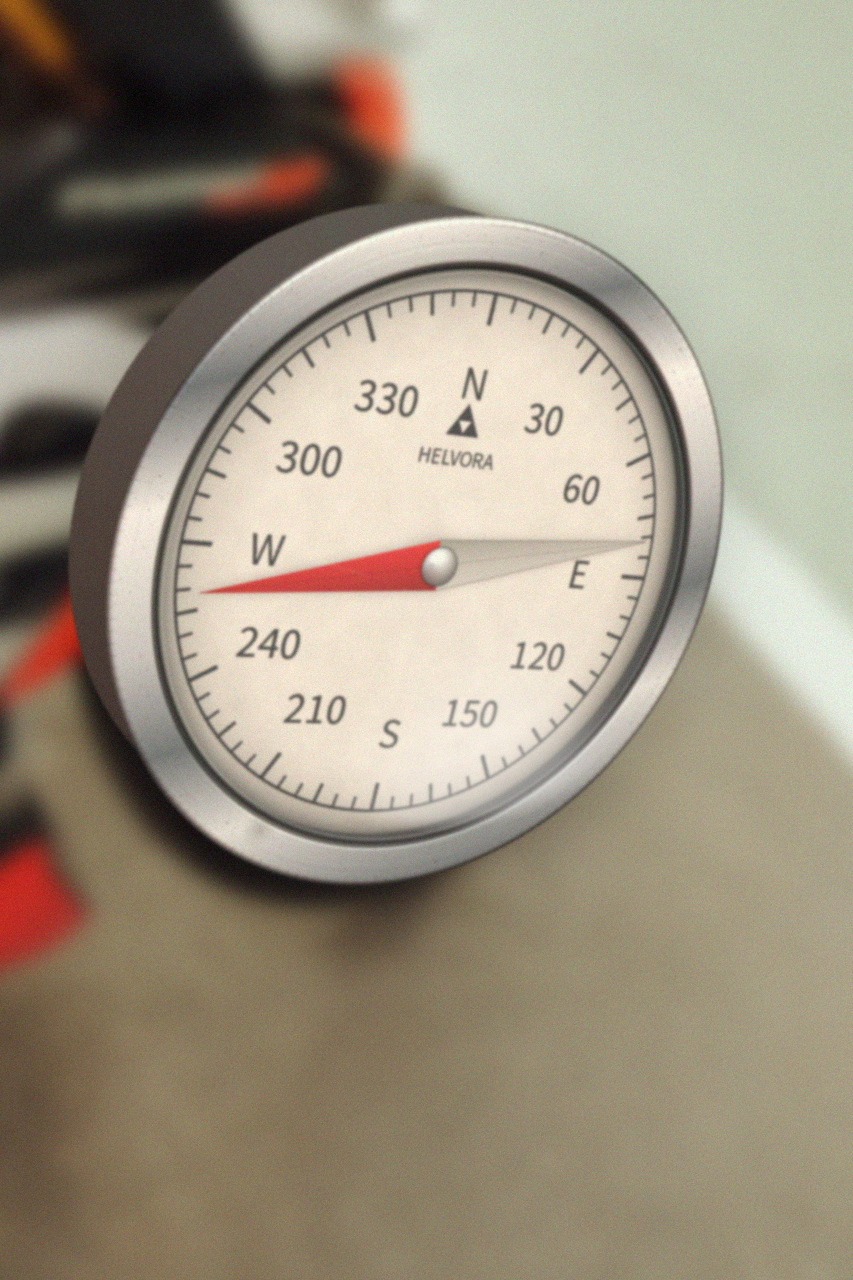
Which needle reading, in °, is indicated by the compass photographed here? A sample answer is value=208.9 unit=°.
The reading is value=260 unit=°
